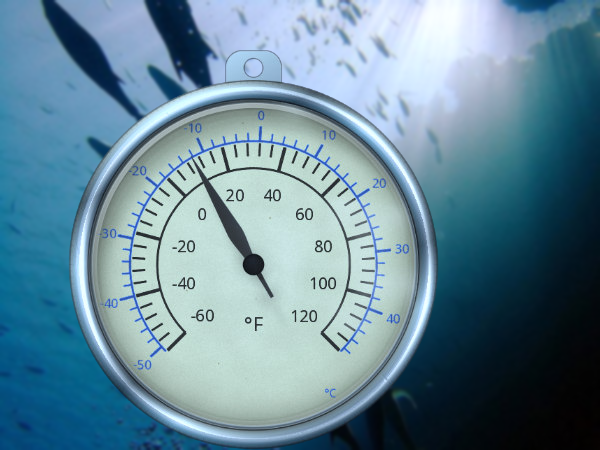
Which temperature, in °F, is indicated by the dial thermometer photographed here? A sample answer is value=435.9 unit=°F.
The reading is value=10 unit=°F
